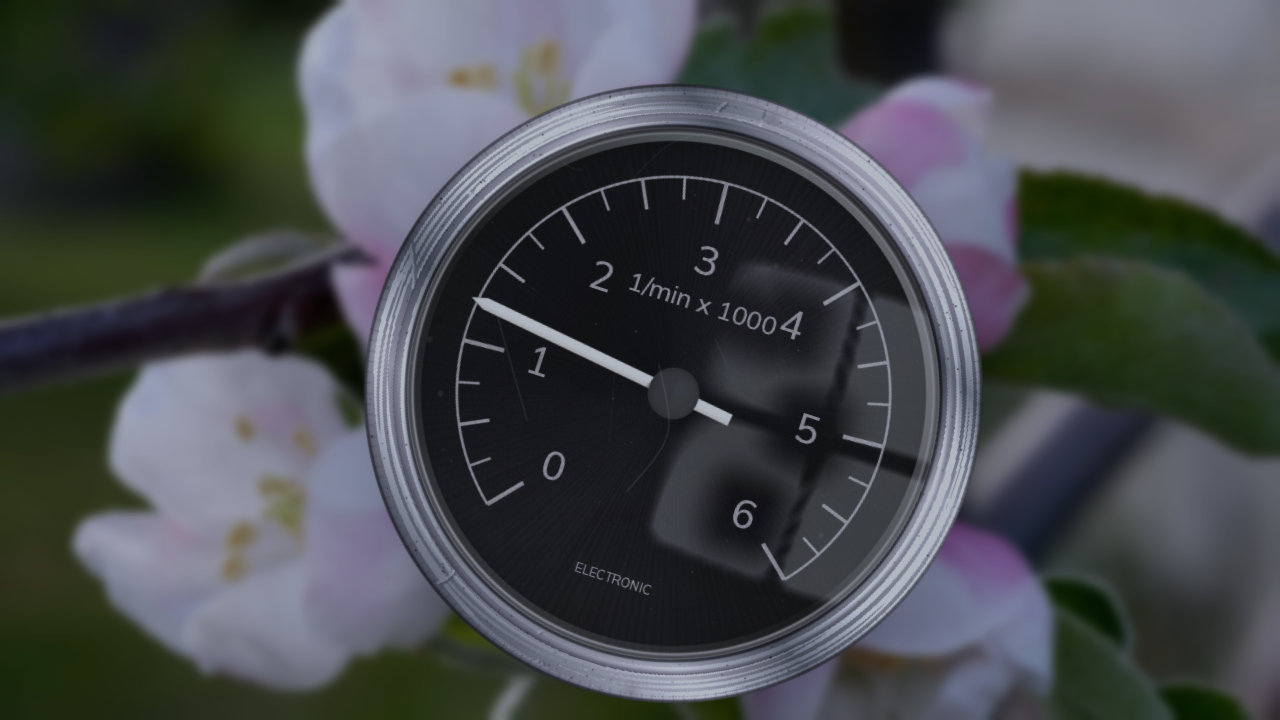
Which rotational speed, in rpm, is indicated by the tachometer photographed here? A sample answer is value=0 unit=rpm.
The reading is value=1250 unit=rpm
